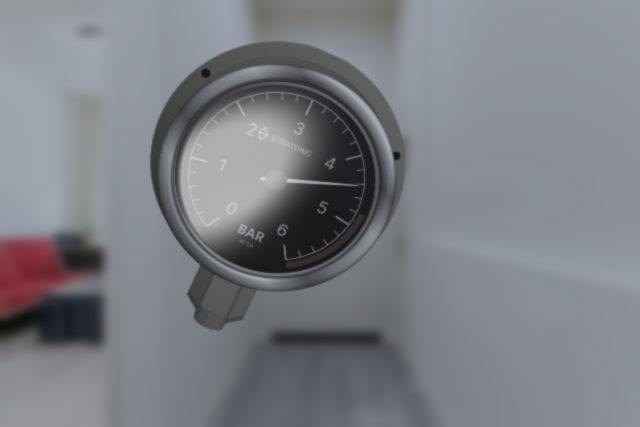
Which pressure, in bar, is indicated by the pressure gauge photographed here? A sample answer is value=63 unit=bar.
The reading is value=4.4 unit=bar
